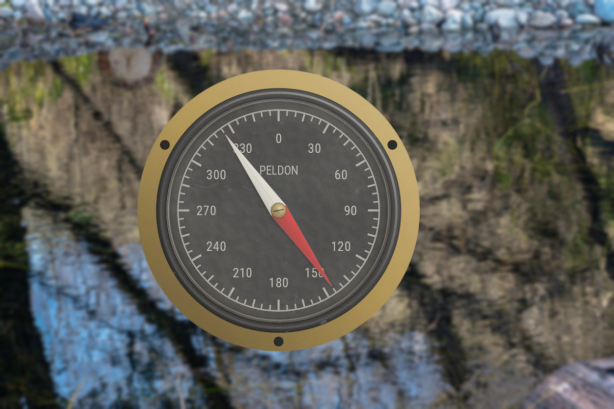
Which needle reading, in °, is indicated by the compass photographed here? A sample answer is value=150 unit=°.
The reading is value=145 unit=°
